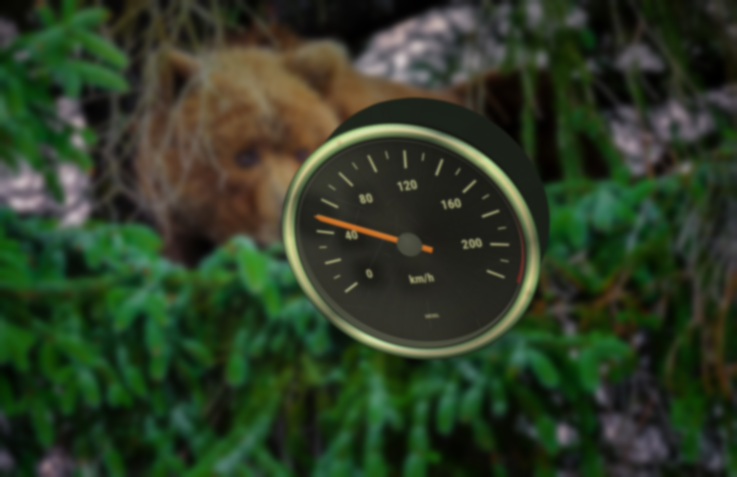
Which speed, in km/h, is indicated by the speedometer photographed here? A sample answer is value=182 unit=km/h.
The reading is value=50 unit=km/h
